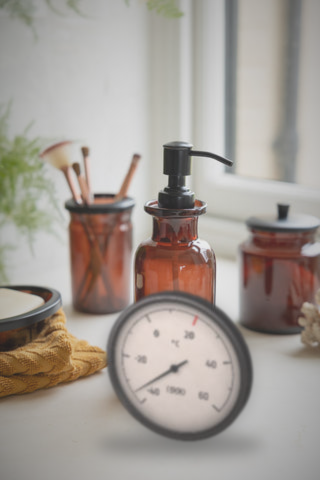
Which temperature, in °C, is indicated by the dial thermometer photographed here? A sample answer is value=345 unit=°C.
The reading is value=-35 unit=°C
